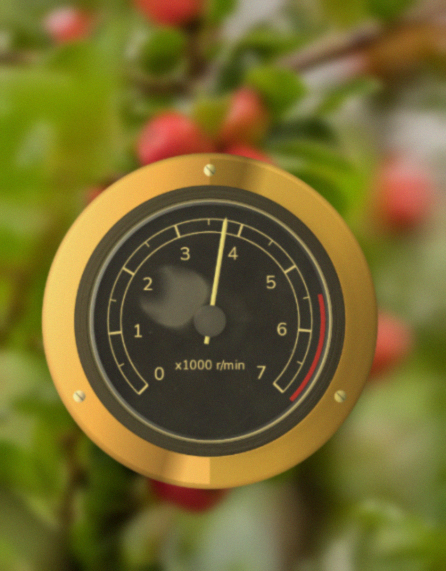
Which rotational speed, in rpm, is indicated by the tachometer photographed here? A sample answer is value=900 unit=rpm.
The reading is value=3750 unit=rpm
